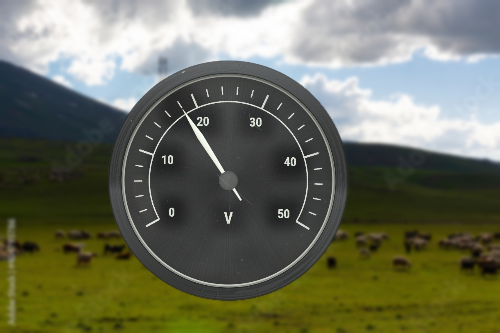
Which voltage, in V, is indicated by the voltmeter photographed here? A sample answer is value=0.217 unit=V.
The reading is value=18 unit=V
